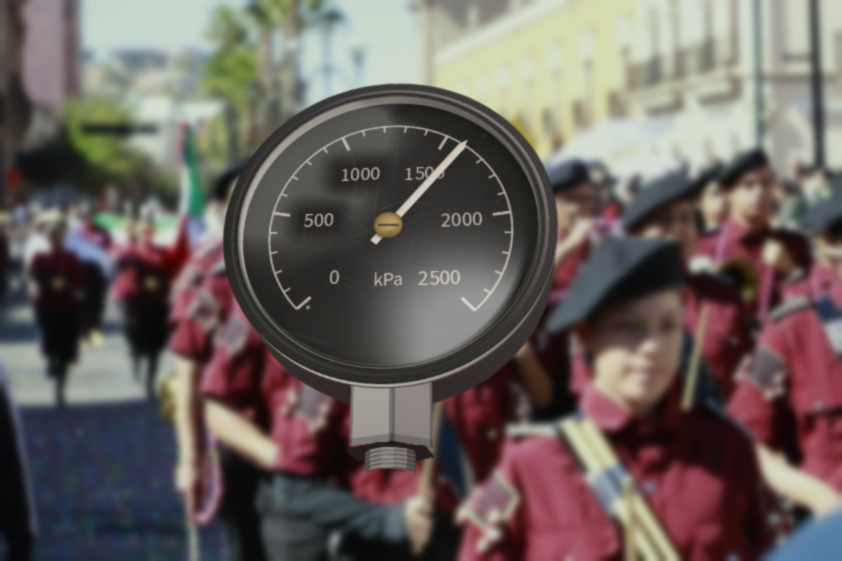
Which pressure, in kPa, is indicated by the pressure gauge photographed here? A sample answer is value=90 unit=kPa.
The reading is value=1600 unit=kPa
